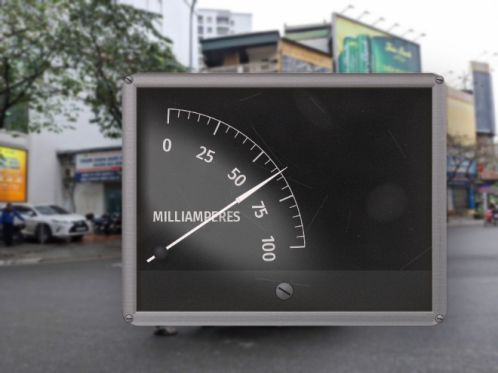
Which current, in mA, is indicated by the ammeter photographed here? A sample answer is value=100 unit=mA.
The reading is value=62.5 unit=mA
